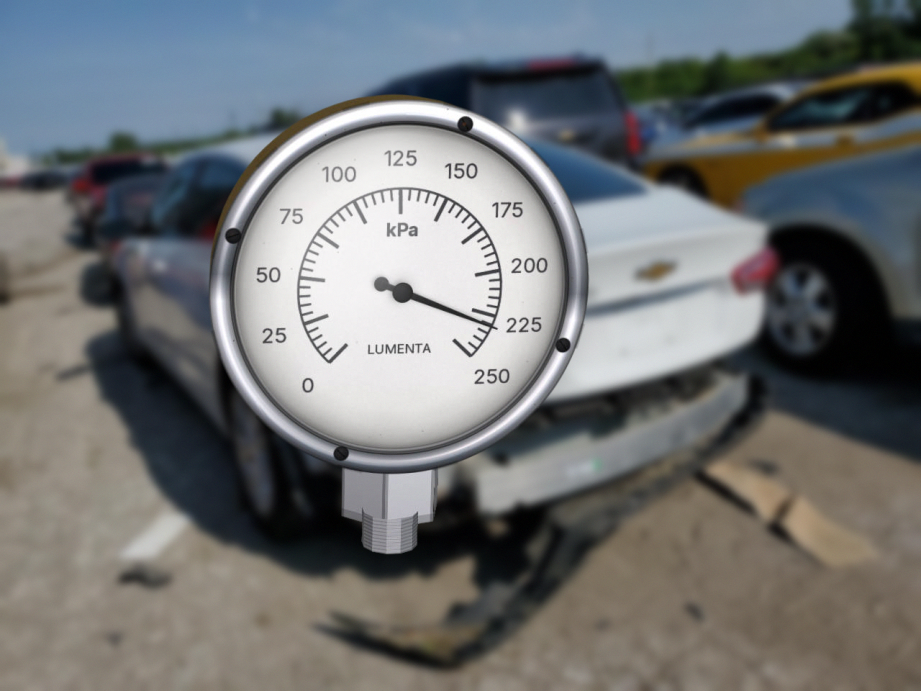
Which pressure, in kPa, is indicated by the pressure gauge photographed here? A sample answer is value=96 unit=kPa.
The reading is value=230 unit=kPa
